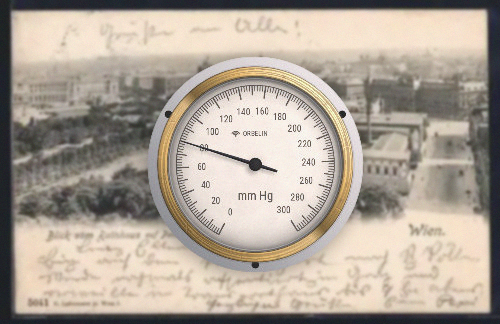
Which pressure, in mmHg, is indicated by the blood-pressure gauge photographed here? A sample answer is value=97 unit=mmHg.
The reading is value=80 unit=mmHg
